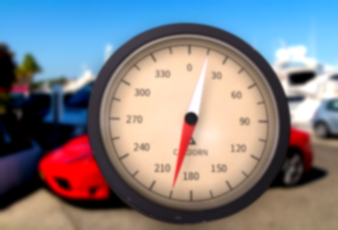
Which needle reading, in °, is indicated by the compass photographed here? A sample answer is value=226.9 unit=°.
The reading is value=195 unit=°
